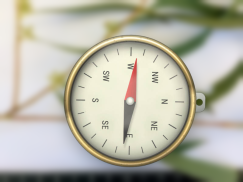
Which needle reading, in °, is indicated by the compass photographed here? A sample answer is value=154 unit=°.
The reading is value=277.5 unit=°
